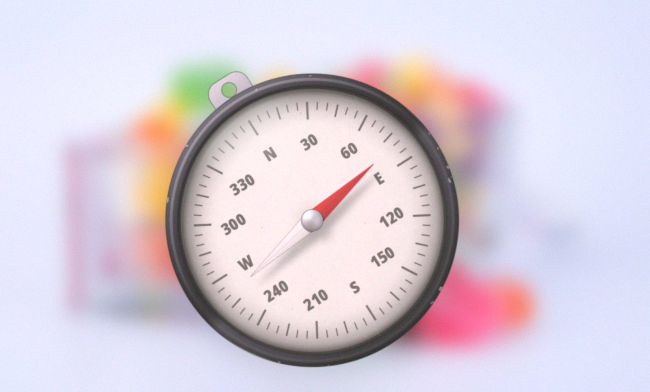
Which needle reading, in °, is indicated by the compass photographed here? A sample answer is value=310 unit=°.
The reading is value=80 unit=°
